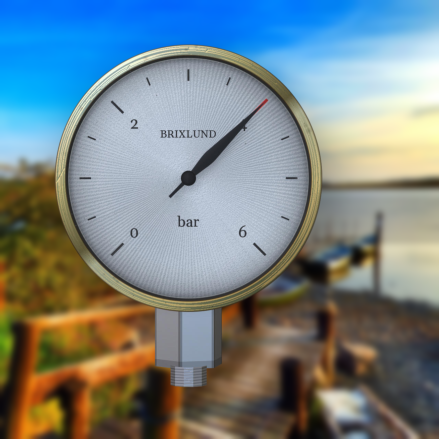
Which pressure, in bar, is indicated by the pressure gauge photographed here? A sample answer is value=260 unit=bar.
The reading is value=4 unit=bar
